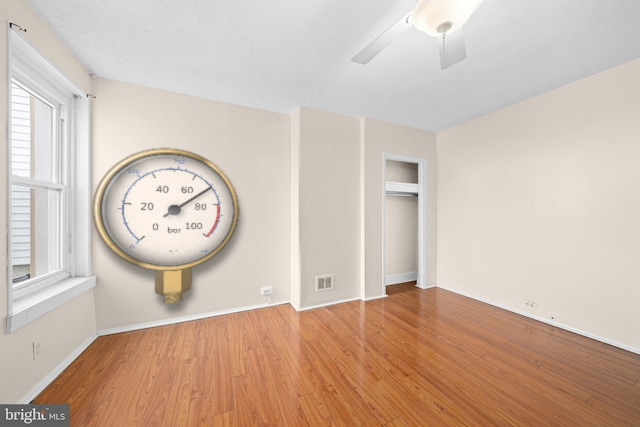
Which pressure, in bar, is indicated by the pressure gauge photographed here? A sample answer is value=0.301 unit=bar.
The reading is value=70 unit=bar
